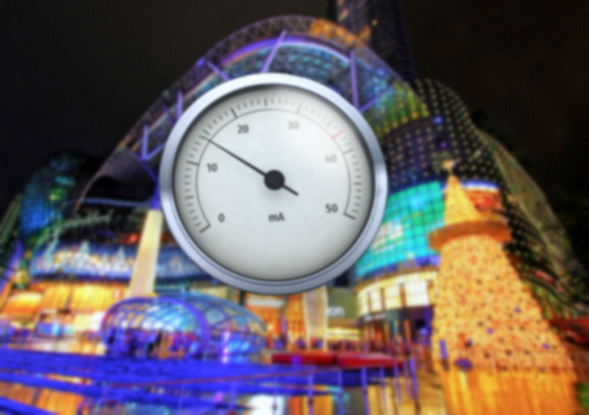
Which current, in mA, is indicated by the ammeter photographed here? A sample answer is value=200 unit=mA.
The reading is value=14 unit=mA
